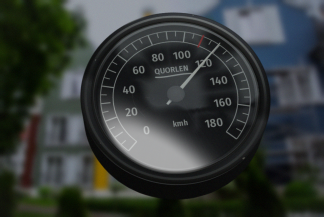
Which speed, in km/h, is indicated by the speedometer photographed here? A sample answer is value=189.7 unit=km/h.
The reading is value=120 unit=km/h
